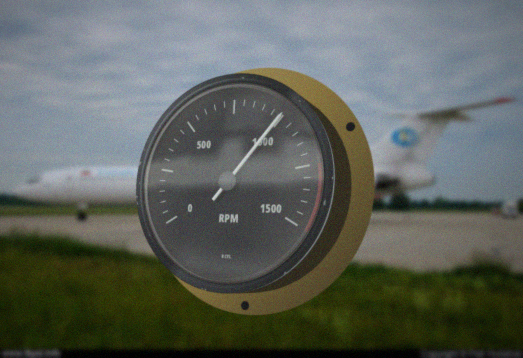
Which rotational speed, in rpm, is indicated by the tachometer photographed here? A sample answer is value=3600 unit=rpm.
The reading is value=1000 unit=rpm
